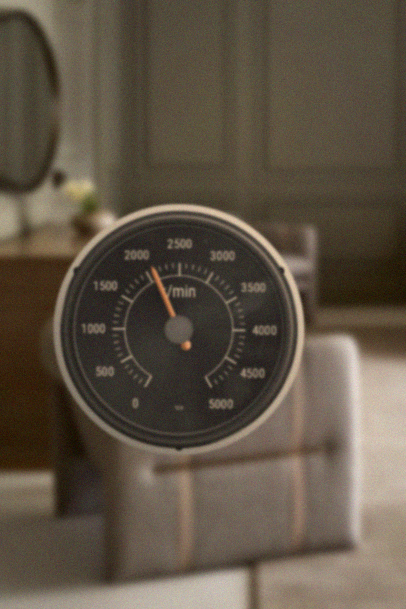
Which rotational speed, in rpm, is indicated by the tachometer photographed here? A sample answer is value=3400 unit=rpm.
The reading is value=2100 unit=rpm
